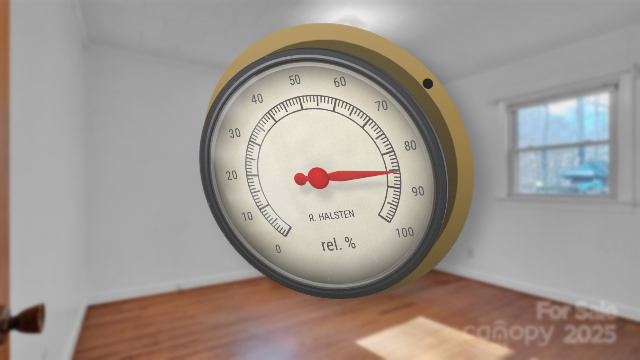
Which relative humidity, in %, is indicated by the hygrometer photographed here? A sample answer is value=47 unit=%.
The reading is value=85 unit=%
